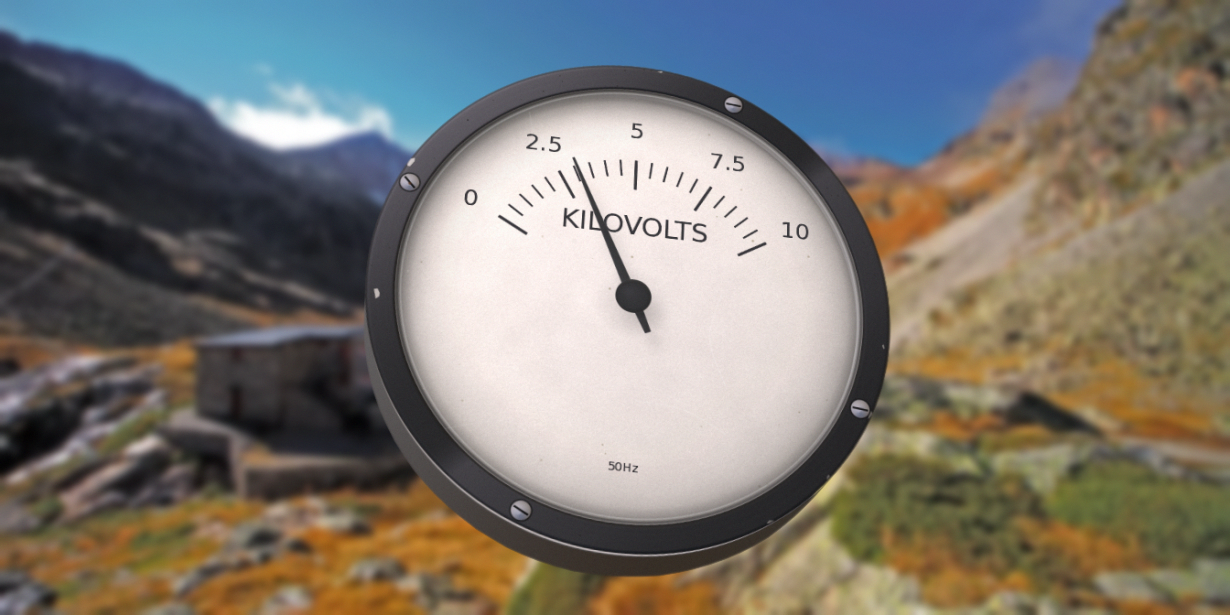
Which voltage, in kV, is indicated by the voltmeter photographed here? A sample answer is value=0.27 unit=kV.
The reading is value=3 unit=kV
